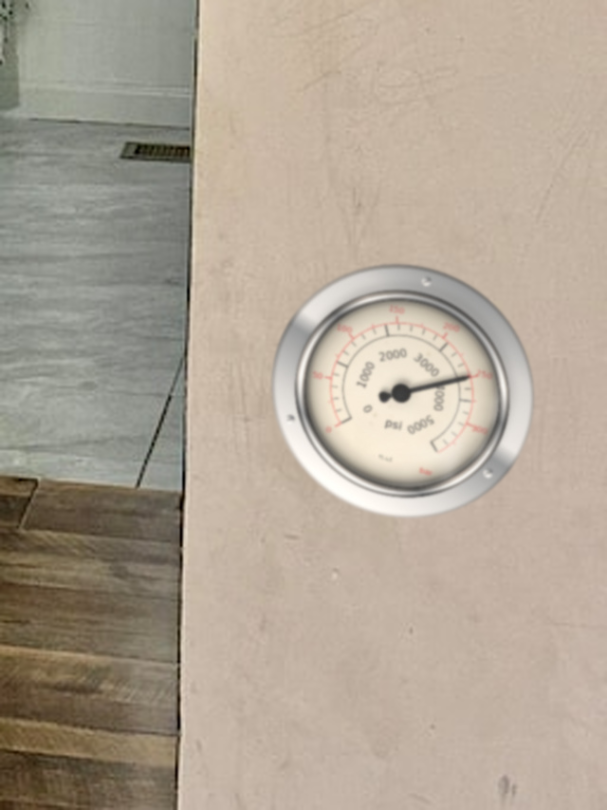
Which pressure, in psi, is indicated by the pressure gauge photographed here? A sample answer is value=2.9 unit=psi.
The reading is value=3600 unit=psi
